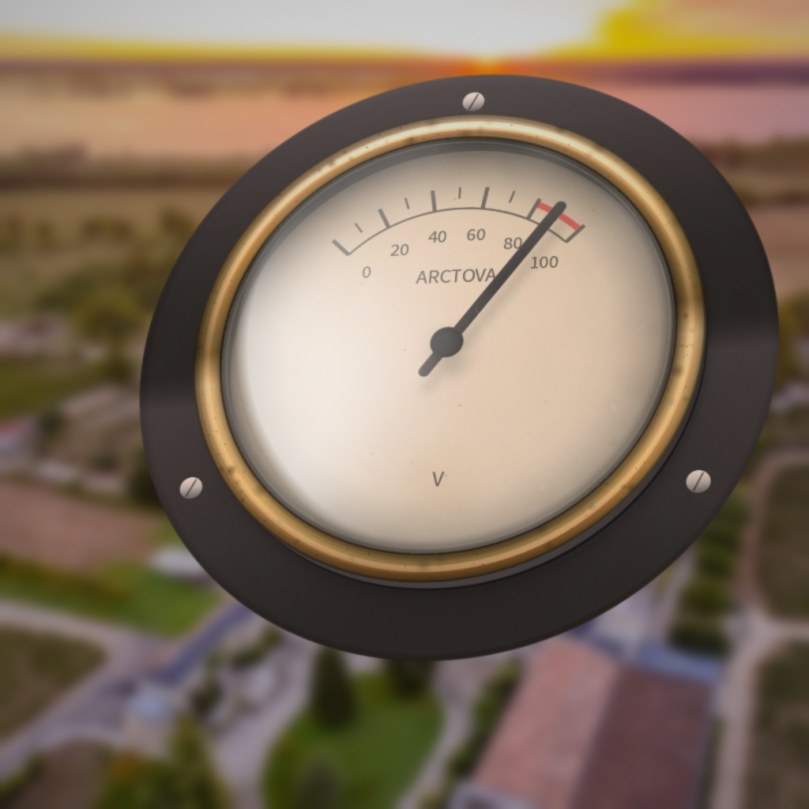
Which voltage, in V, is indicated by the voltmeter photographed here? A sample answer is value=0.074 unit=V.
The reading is value=90 unit=V
